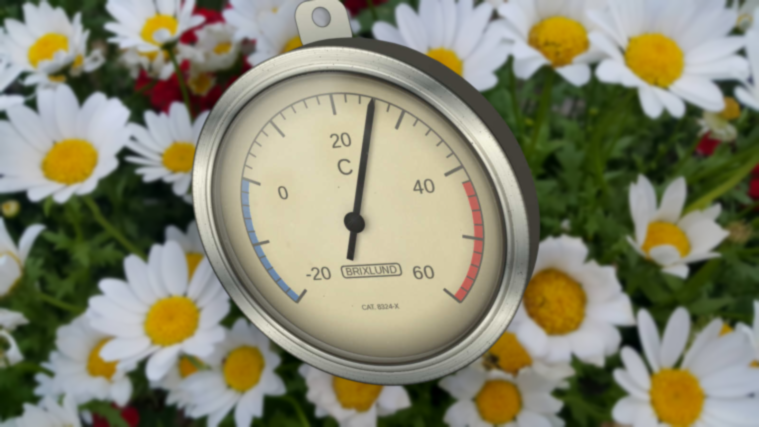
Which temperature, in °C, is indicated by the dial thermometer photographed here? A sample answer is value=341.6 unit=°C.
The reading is value=26 unit=°C
